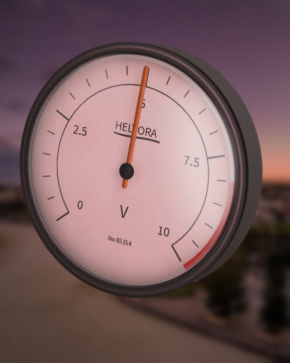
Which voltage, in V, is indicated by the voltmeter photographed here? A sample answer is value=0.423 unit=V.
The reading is value=5 unit=V
